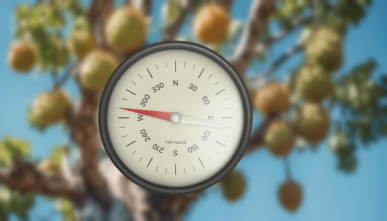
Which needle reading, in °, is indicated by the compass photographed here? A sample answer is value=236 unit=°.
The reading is value=280 unit=°
